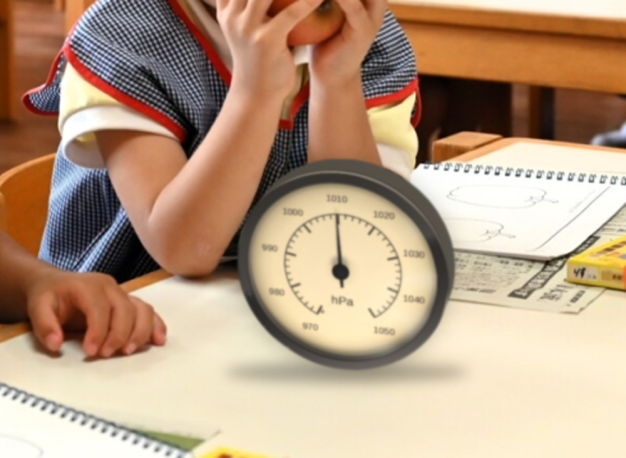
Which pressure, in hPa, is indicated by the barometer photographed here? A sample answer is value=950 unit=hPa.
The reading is value=1010 unit=hPa
